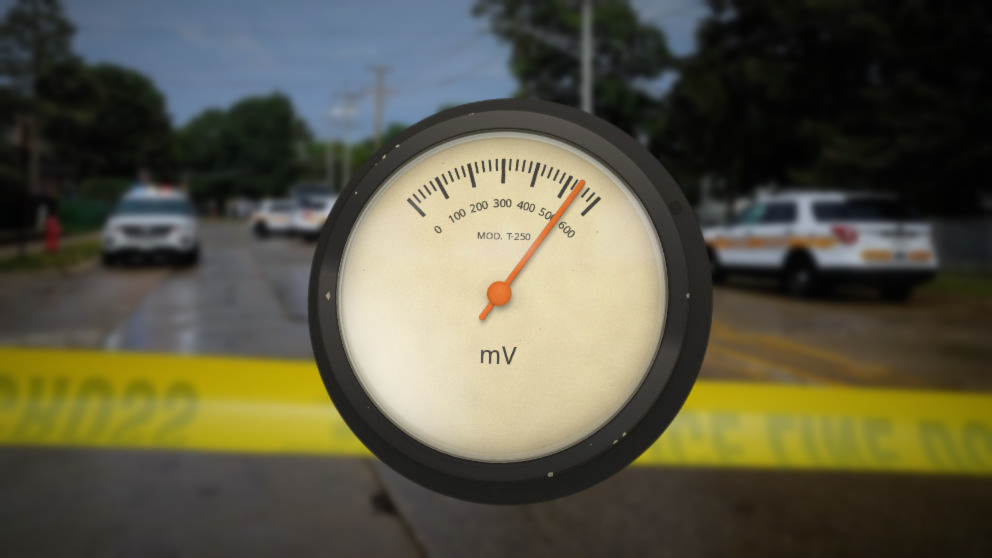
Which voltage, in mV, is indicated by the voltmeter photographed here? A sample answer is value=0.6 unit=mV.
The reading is value=540 unit=mV
